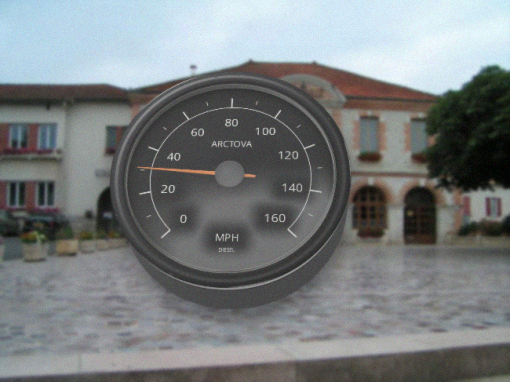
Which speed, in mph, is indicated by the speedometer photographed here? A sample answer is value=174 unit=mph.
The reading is value=30 unit=mph
